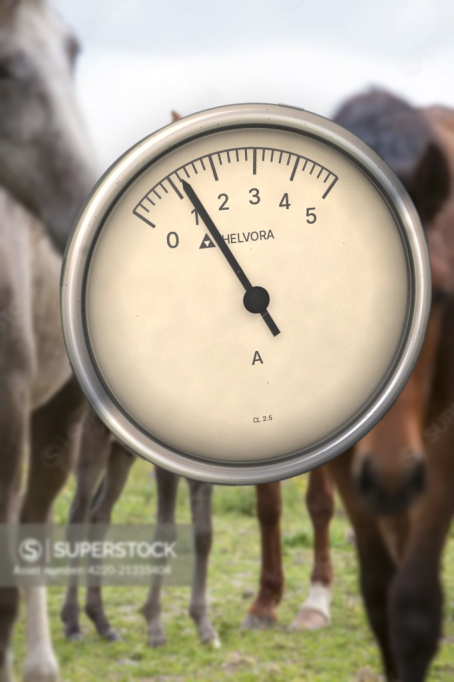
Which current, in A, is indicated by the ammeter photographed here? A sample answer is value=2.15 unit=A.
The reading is value=1.2 unit=A
